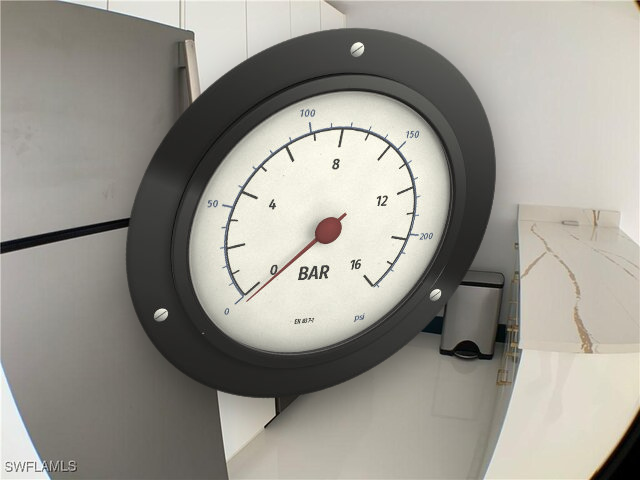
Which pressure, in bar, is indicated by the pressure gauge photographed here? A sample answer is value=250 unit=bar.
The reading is value=0 unit=bar
